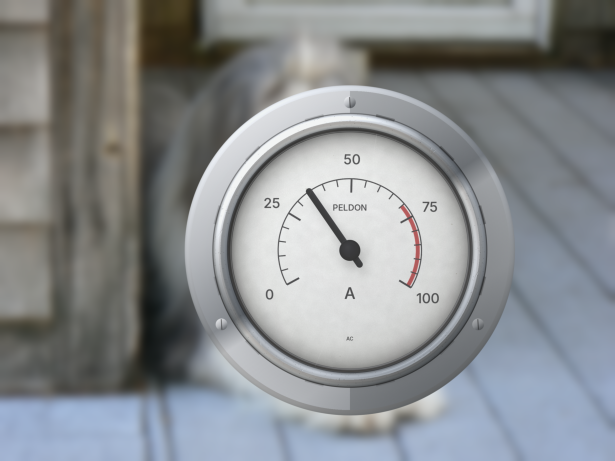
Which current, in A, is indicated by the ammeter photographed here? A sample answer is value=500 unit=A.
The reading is value=35 unit=A
